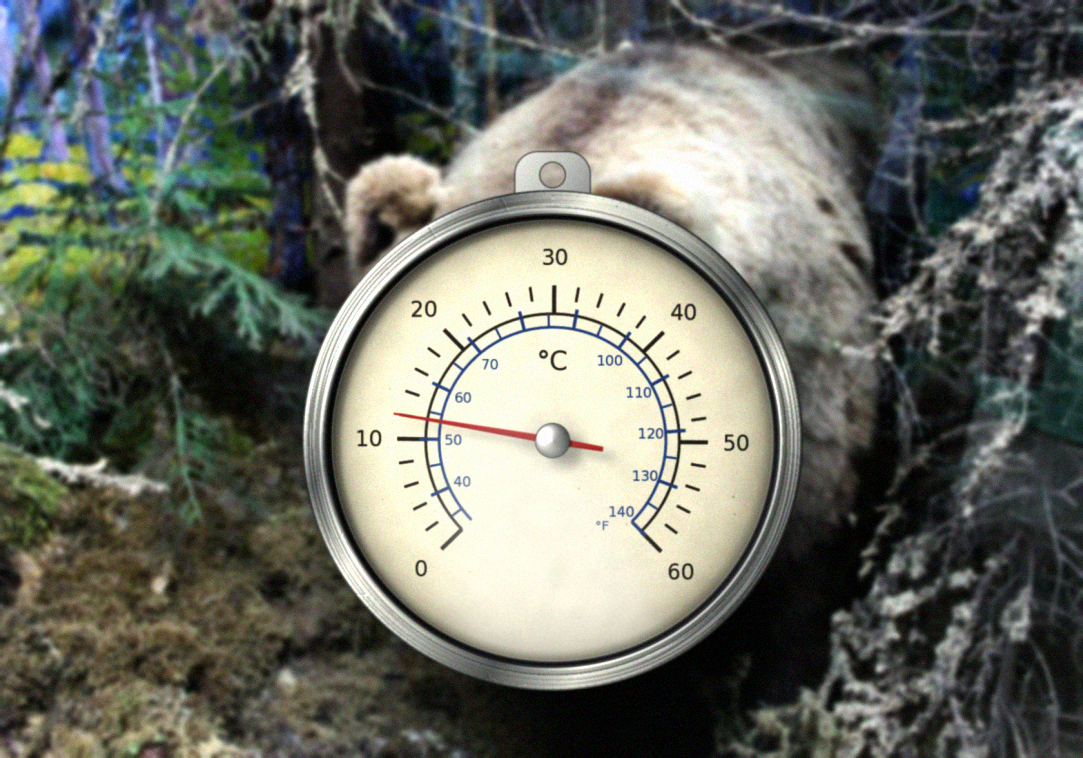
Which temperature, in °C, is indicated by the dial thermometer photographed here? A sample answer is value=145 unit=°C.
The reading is value=12 unit=°C
